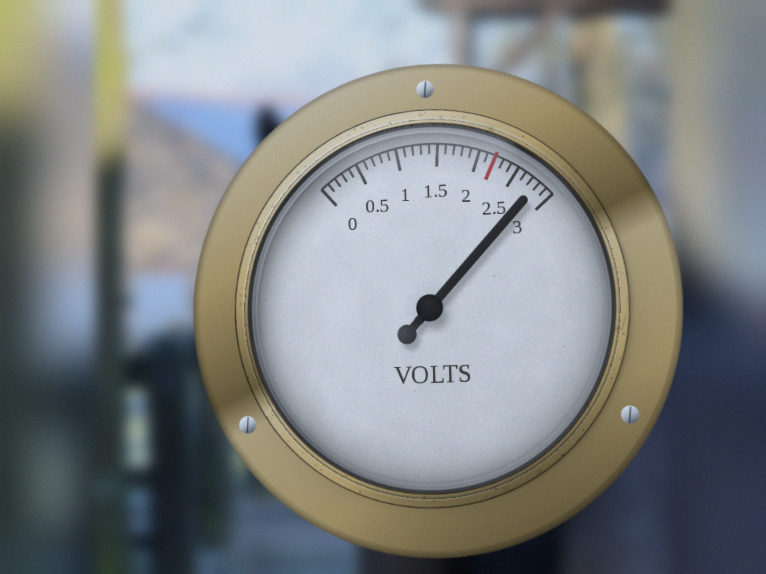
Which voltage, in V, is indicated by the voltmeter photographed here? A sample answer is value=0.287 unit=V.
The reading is value=2.8 unit=V
